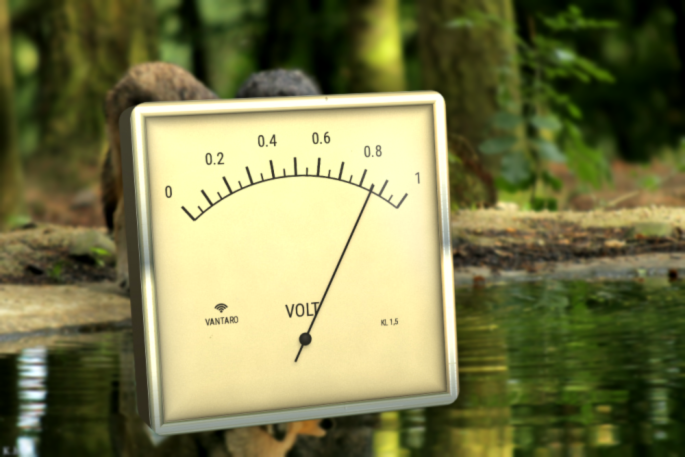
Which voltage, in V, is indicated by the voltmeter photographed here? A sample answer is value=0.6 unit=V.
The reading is value=0.85 unit=V
